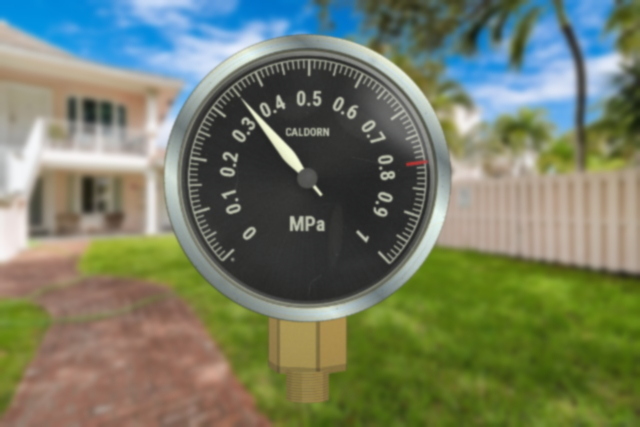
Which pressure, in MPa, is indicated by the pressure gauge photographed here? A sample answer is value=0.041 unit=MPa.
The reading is value=0.35 unit=MPa
